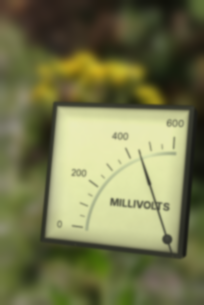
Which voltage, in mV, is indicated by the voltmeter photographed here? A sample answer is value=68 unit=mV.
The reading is value=450 unit=mV
